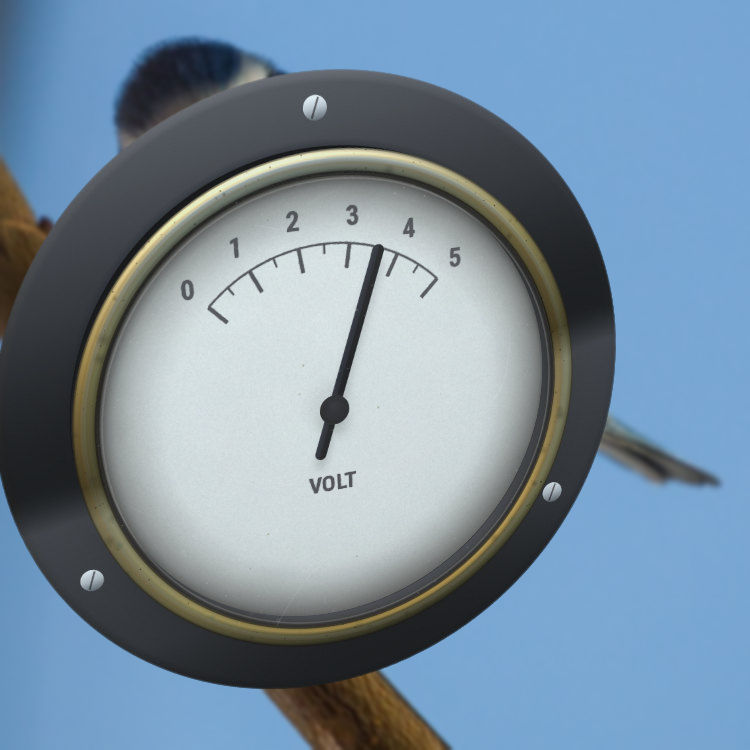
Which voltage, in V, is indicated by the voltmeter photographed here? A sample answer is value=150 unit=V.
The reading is value=3.5 unit=V
